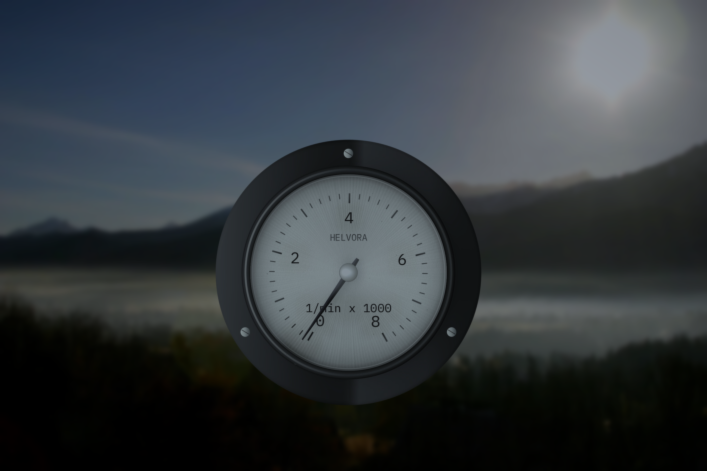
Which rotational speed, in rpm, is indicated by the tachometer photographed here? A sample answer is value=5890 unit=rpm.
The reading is value=100 unit=rpm
